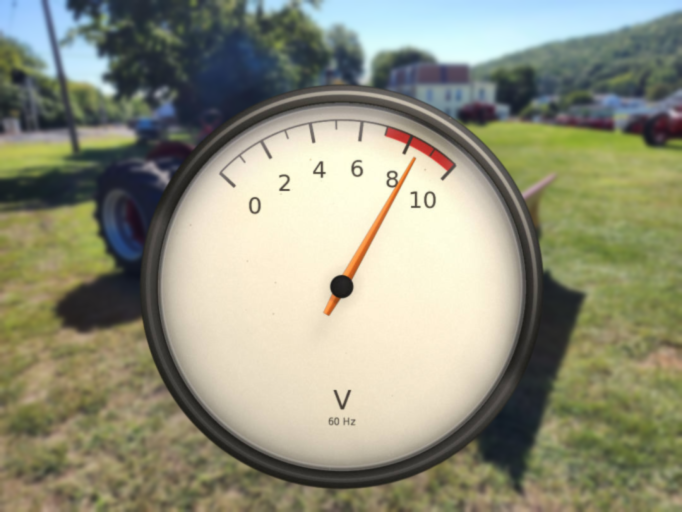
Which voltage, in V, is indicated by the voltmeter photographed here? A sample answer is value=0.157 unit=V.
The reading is value=8.5 unit=V
